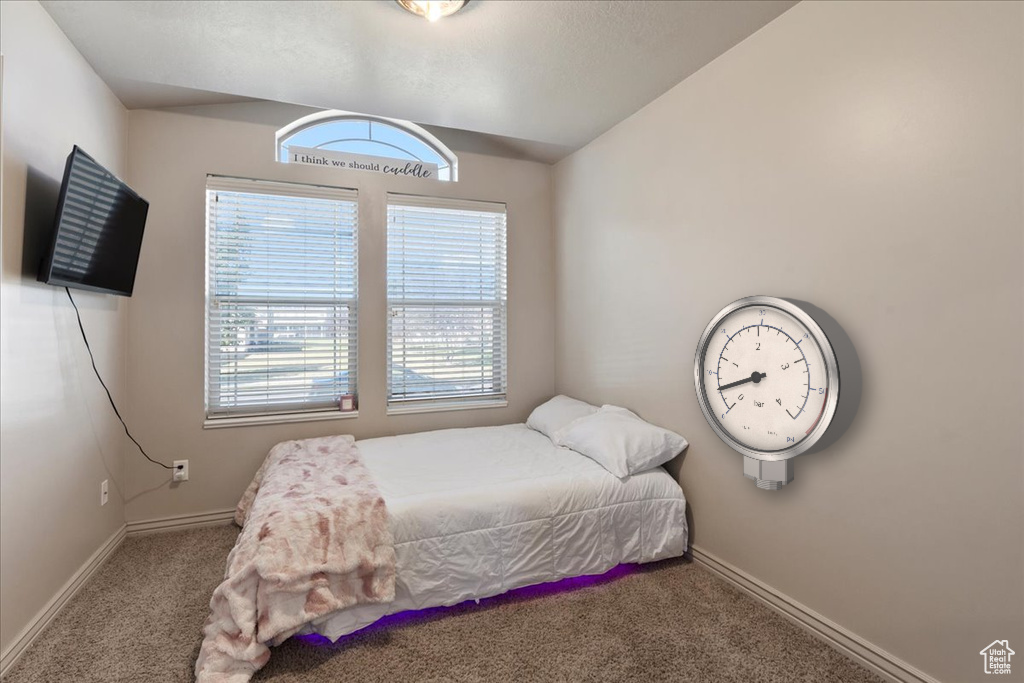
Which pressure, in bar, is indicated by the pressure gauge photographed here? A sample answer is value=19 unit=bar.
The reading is value=0.4 unit=bar
